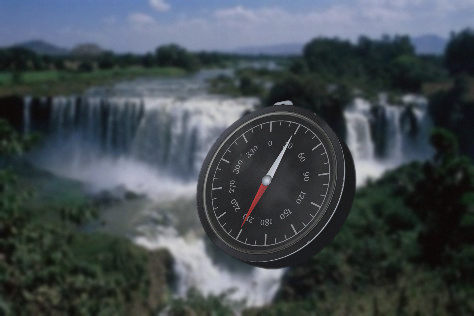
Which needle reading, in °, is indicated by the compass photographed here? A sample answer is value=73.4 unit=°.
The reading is value=210 unit=°
